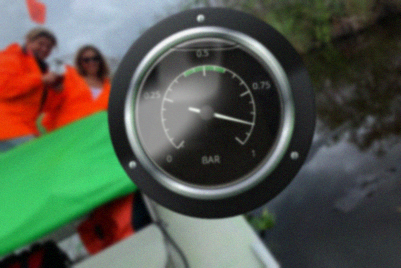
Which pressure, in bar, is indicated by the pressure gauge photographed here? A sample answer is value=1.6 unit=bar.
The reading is value=0.9 unit=bar
